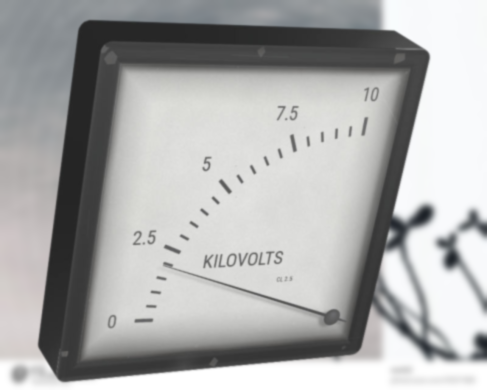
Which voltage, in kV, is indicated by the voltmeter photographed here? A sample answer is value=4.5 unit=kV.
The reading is value=2 unit=kV
